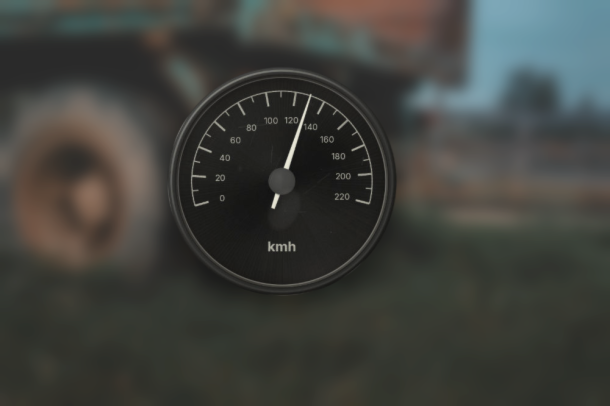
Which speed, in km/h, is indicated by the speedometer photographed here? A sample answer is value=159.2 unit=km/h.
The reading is value=130 unit=km/h
